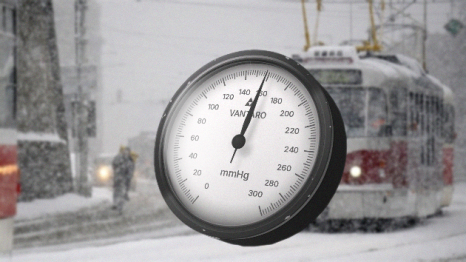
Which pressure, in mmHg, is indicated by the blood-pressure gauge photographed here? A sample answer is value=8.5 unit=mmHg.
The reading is value=160 unit=mmHg
